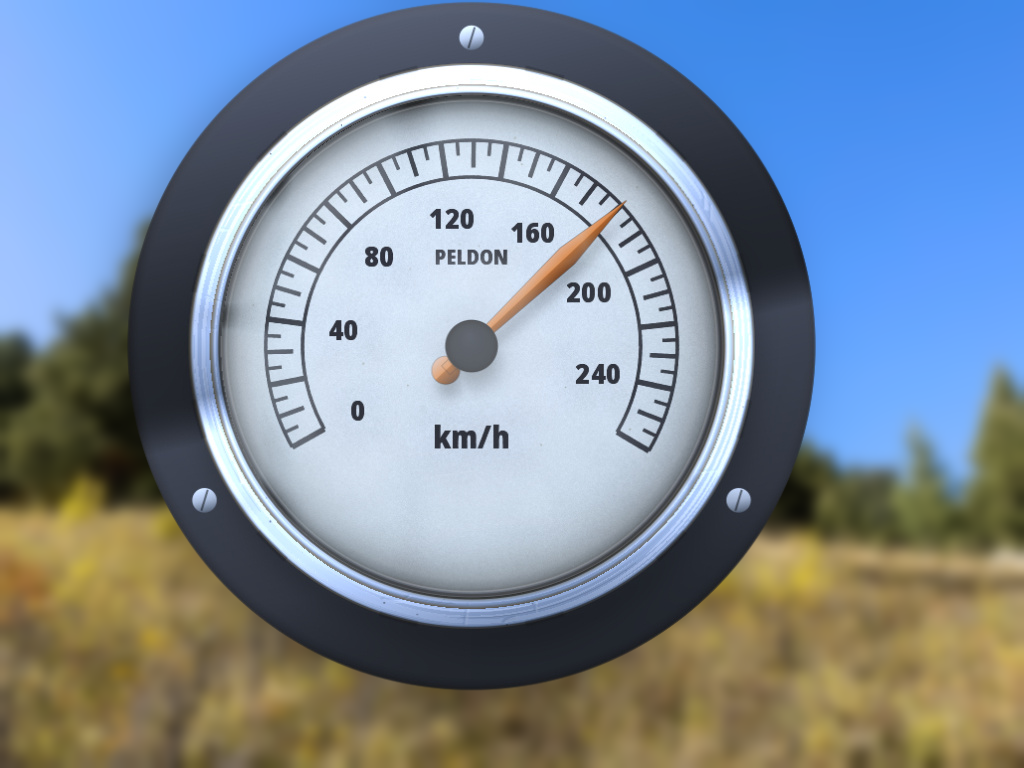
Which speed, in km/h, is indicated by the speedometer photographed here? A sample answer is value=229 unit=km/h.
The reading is value=180 unit=km/h
